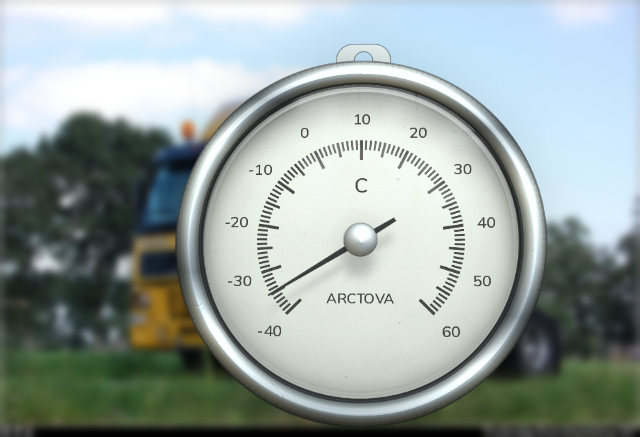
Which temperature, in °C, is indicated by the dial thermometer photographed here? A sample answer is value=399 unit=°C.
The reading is value=-35 unit=°C
